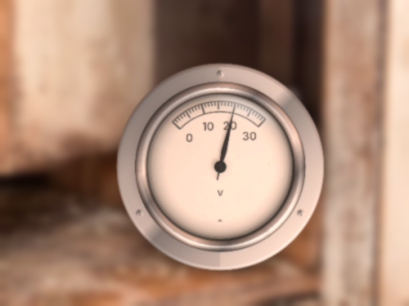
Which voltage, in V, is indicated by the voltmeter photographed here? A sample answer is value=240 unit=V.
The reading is value=20 unit=V
